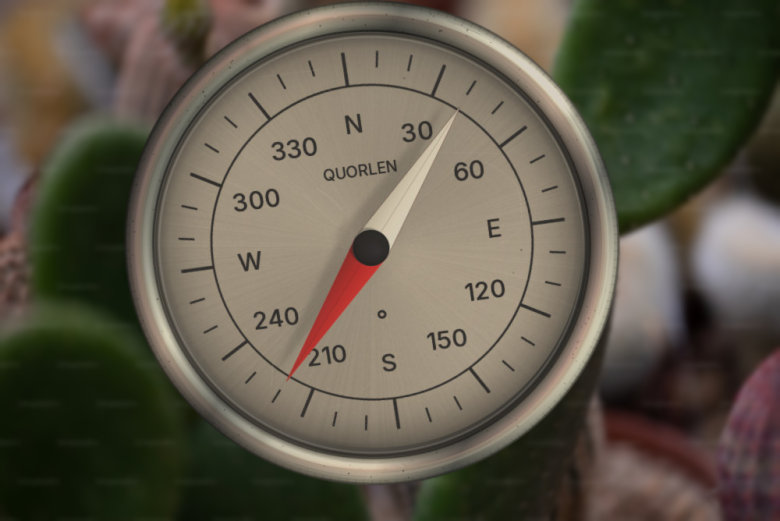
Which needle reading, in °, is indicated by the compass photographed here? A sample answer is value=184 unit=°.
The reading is value=220 unit=°
